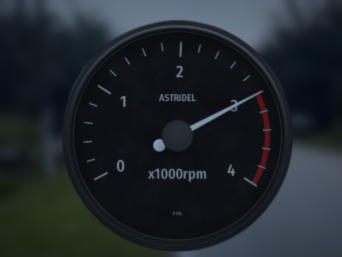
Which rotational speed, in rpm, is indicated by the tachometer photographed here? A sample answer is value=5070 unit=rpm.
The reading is value=3000 unit=rpm
